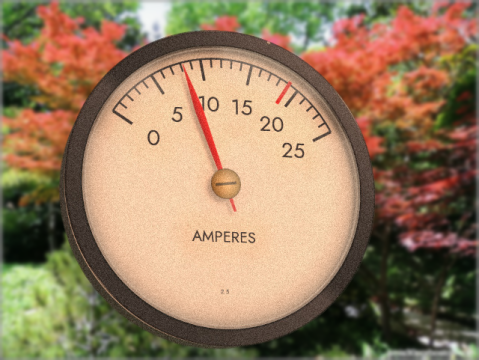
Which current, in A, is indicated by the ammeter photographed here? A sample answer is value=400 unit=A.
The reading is value=8 unit=A
